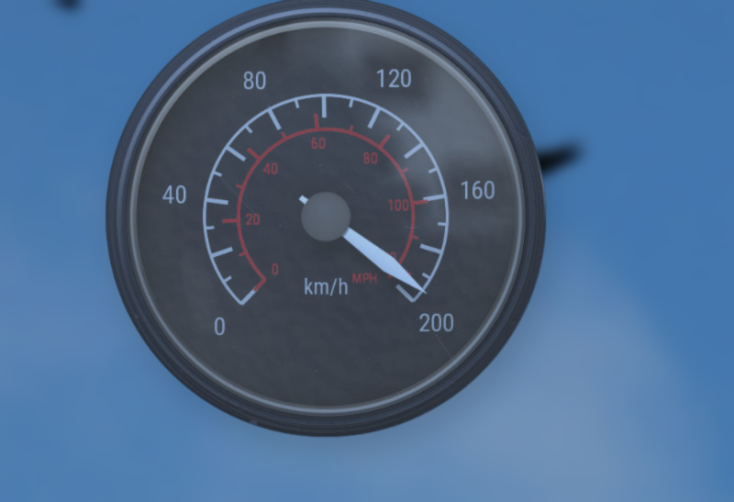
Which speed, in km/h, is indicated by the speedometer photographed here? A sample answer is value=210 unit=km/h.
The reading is value=195 unit=km/h
